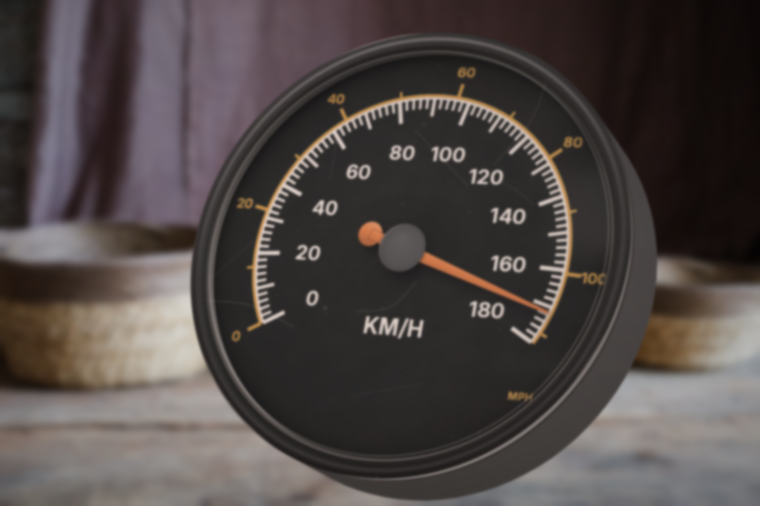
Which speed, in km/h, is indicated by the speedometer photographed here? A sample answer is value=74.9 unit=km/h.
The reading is value=172 unit=km/h
